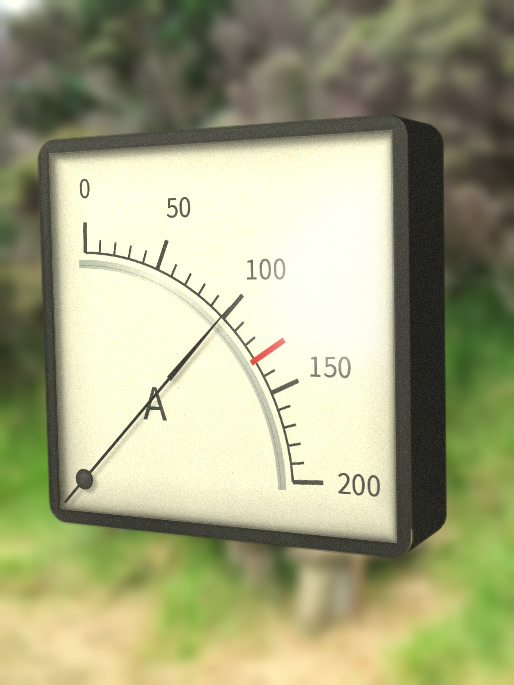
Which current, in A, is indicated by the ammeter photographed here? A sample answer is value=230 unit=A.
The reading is value=100 unit=A
